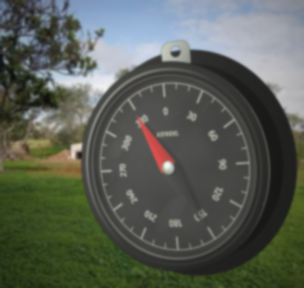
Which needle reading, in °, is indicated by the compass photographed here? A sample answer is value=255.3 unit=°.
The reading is value=330 unit=°
